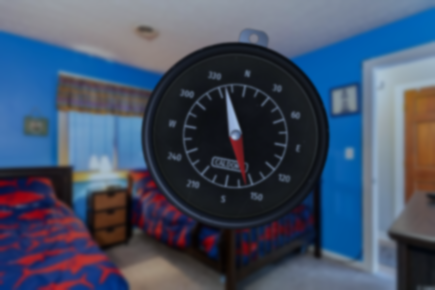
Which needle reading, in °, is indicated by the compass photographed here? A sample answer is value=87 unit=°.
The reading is value=157.5 unit=°
